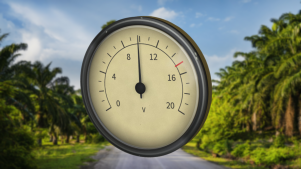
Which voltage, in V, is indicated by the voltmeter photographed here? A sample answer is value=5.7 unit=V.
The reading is value=10 unit=V
